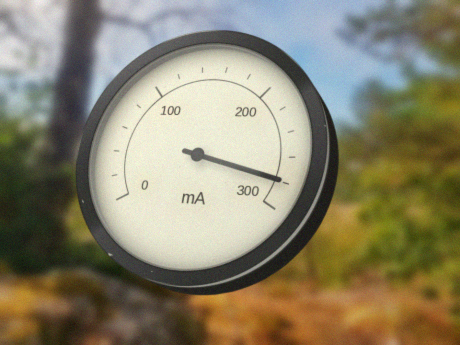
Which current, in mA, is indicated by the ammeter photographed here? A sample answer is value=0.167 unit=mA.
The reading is value=280 unit=mA
